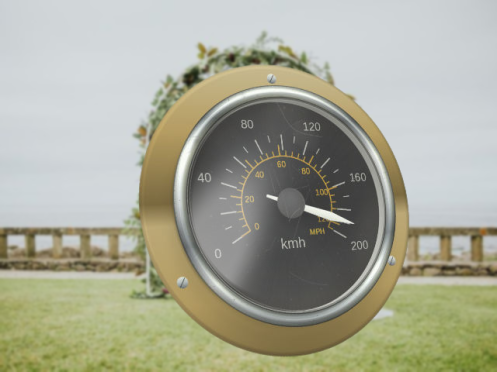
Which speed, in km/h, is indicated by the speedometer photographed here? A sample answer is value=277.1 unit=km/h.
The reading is value=190 unit=km/h
